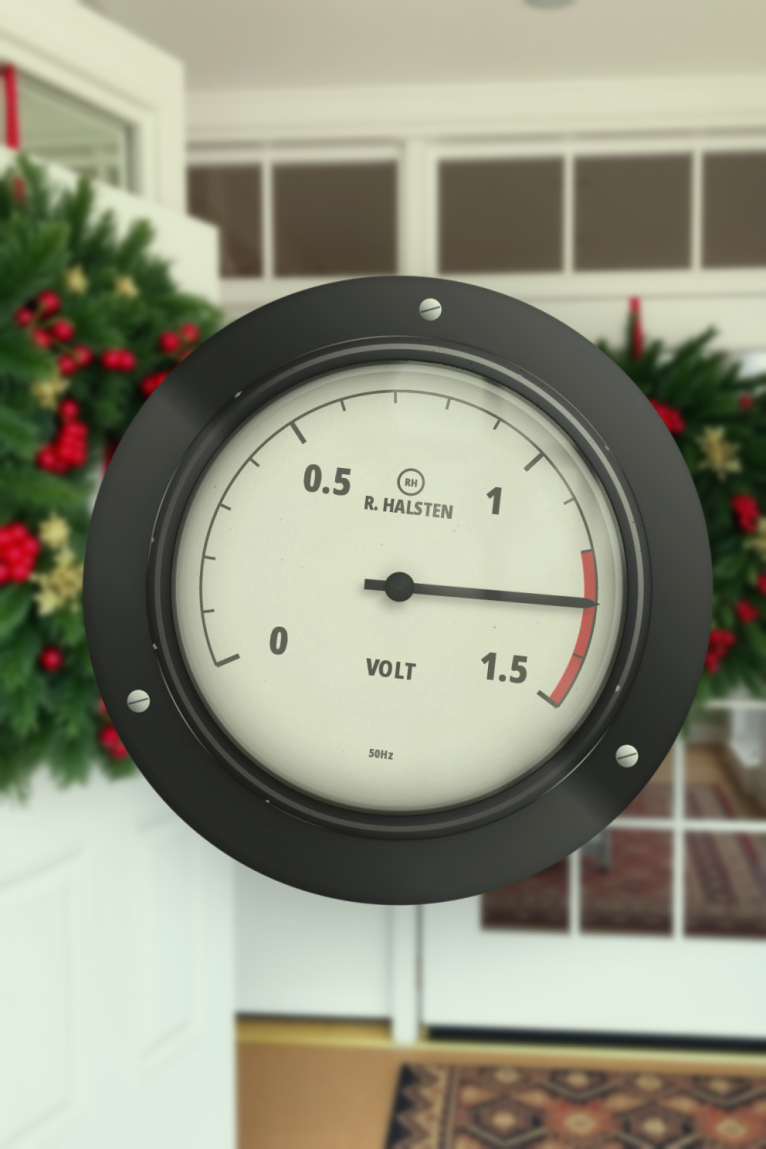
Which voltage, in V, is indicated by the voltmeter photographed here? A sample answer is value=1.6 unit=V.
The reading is value=1.3 unit=V
